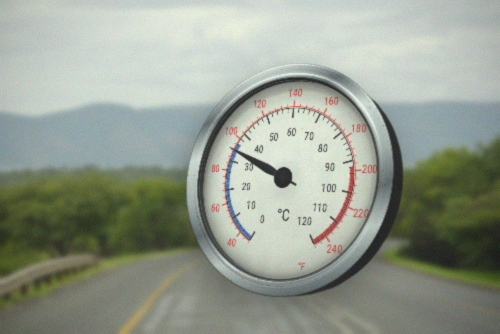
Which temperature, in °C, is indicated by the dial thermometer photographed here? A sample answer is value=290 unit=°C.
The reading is value=34 unit=°C
